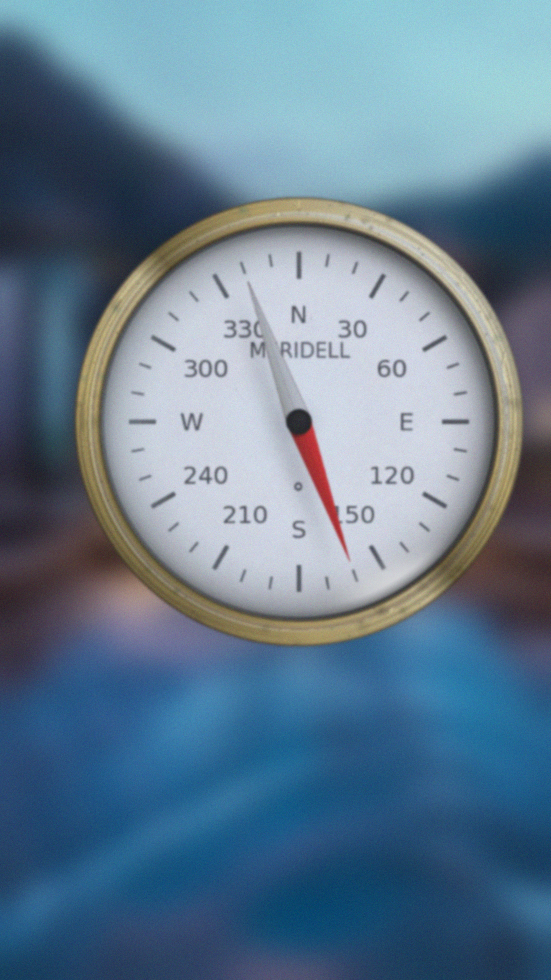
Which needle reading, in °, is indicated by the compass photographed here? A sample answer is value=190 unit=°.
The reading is value=160 unit=°
